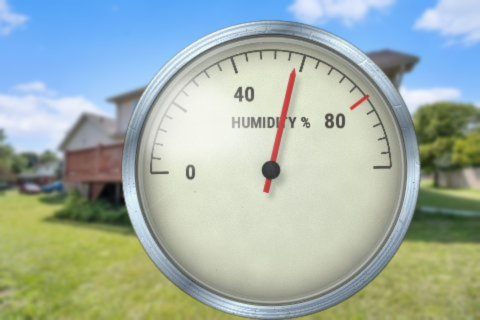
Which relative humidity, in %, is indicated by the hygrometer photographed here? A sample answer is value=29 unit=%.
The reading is value=58 unit=%
